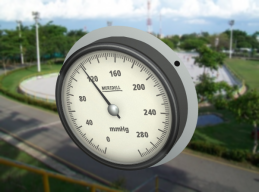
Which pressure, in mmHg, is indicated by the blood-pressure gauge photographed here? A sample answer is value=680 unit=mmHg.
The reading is value=120 unit=mmHg
